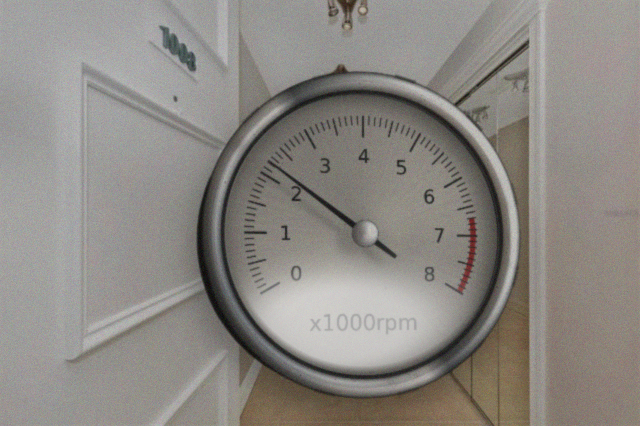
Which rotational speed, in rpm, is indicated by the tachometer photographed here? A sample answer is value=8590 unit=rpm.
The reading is value=2200 unit=rpm
